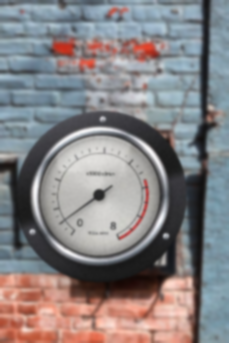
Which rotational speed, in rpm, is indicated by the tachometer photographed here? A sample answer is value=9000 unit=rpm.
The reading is value=500 unit=rpm
